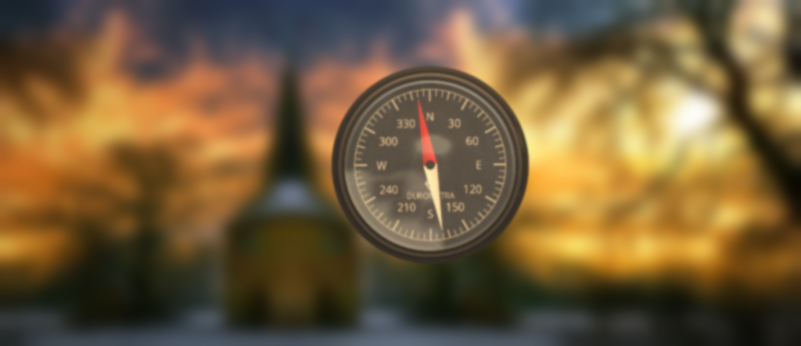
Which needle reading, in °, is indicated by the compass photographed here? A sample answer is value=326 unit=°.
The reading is value=350 unit=°
